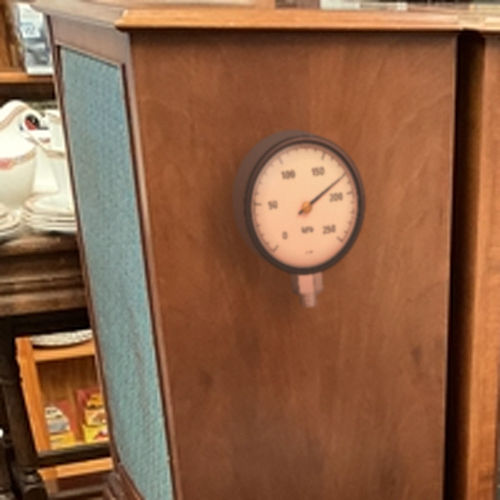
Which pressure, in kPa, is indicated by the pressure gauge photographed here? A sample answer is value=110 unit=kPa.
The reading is value=180 unit=kPa
